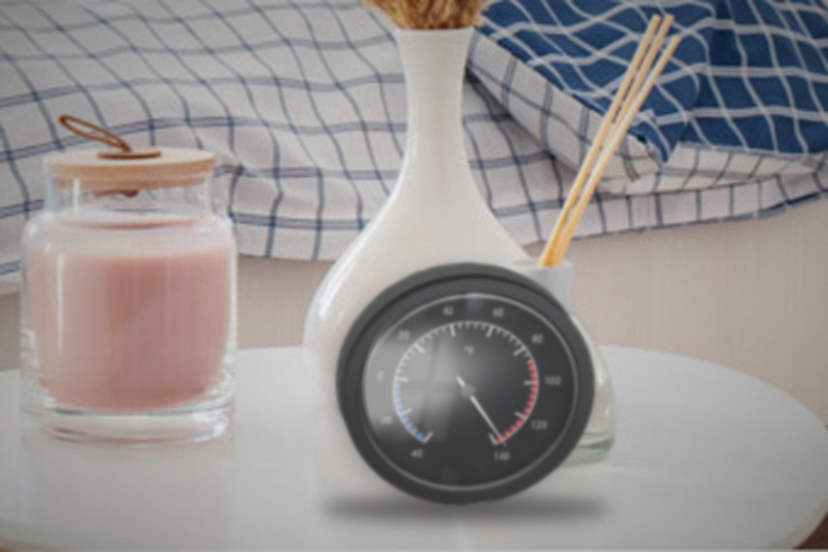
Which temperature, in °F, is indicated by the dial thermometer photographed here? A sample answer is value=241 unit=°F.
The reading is value=136 unit=°F
